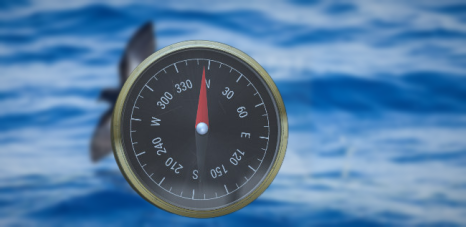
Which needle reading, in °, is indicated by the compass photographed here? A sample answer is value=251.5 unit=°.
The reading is value=355 unit=°
